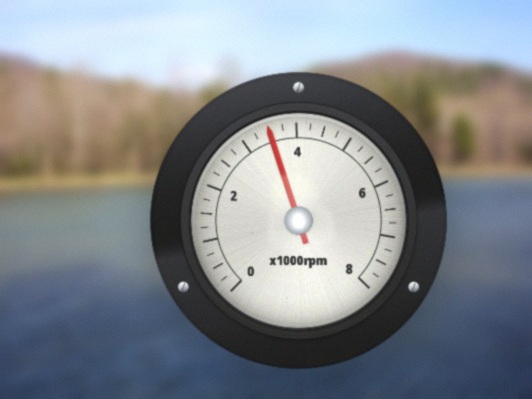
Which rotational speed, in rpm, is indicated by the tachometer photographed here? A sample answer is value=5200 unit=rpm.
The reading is value=3500 unit=rpm
